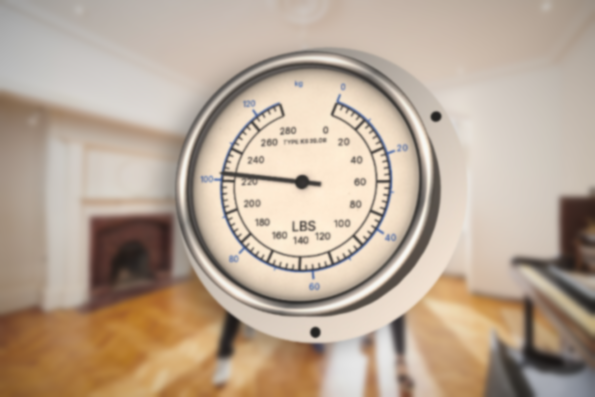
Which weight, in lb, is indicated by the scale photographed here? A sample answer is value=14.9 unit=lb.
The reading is value=224 unit=lb
